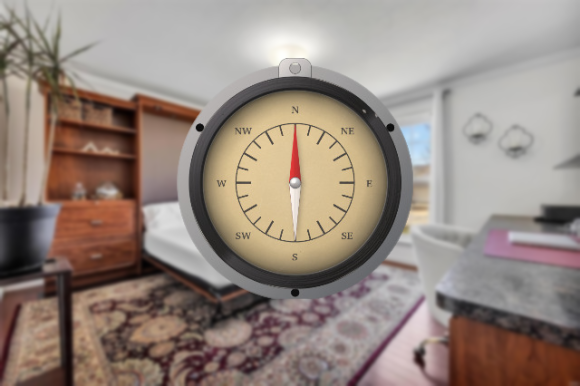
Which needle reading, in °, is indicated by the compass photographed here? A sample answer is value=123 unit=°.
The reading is value=0 unit=°
